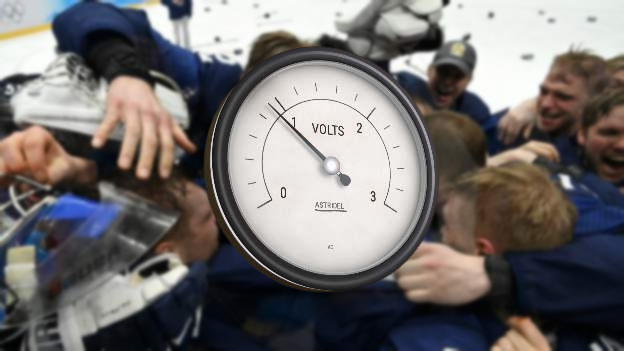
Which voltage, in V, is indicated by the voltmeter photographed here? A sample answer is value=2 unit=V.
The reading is value=0.9 unit=V
